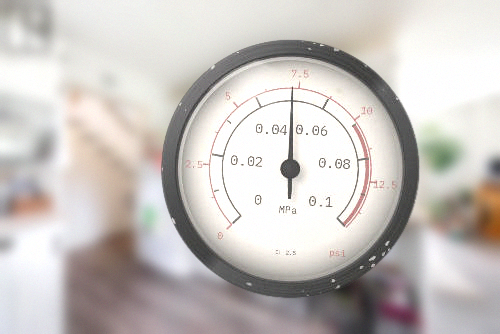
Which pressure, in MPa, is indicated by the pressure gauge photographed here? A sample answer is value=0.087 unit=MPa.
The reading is value=0.05 unit=MPa
